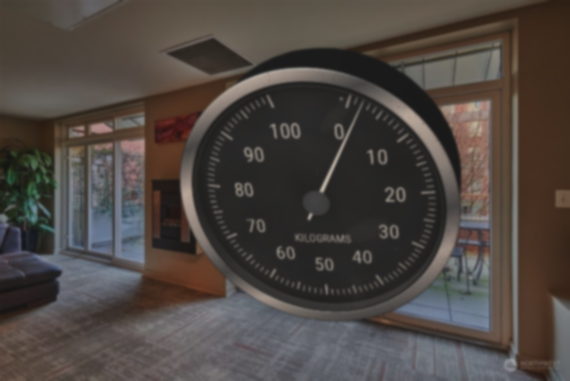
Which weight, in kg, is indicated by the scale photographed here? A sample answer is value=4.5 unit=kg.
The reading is value=2 unit=kg
